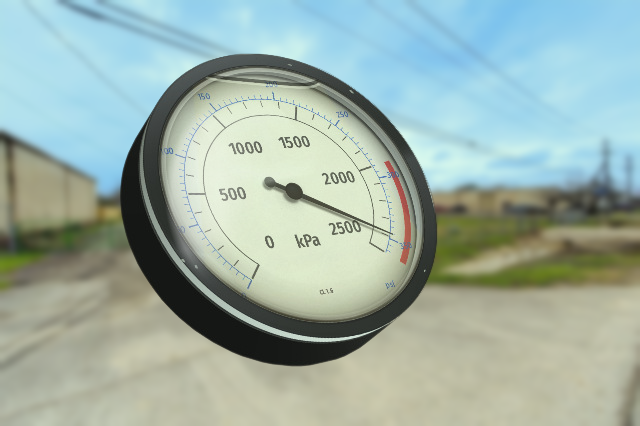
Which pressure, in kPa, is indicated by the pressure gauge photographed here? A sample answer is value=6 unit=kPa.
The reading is value=2400 unit=kPa
